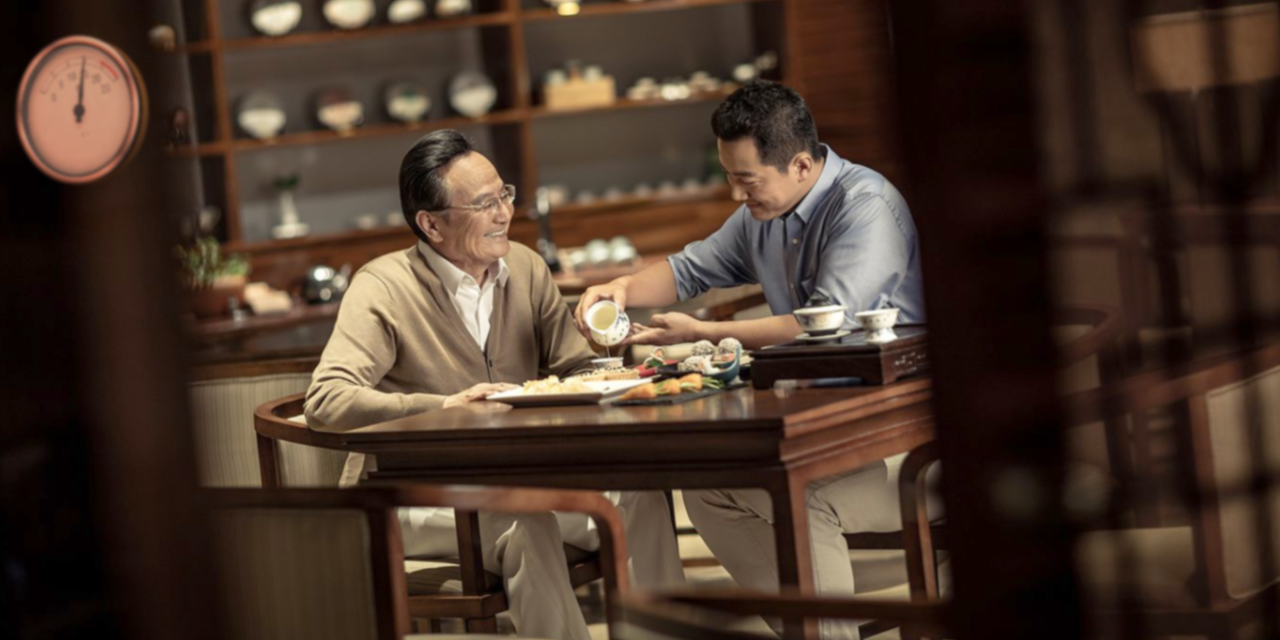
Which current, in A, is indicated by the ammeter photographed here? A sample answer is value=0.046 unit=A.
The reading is value=15 unit=A
